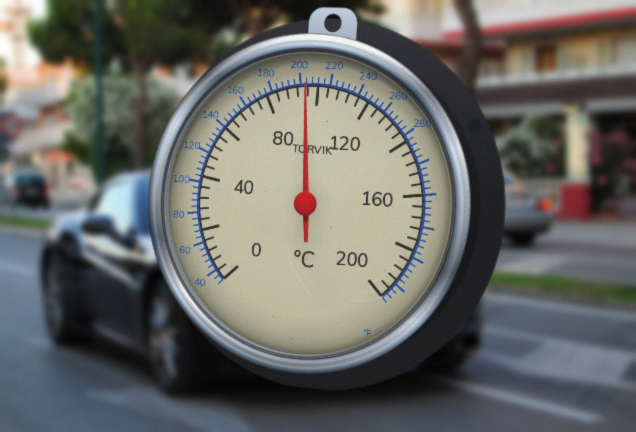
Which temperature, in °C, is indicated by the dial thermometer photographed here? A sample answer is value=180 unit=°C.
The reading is value=96 unit=°C
